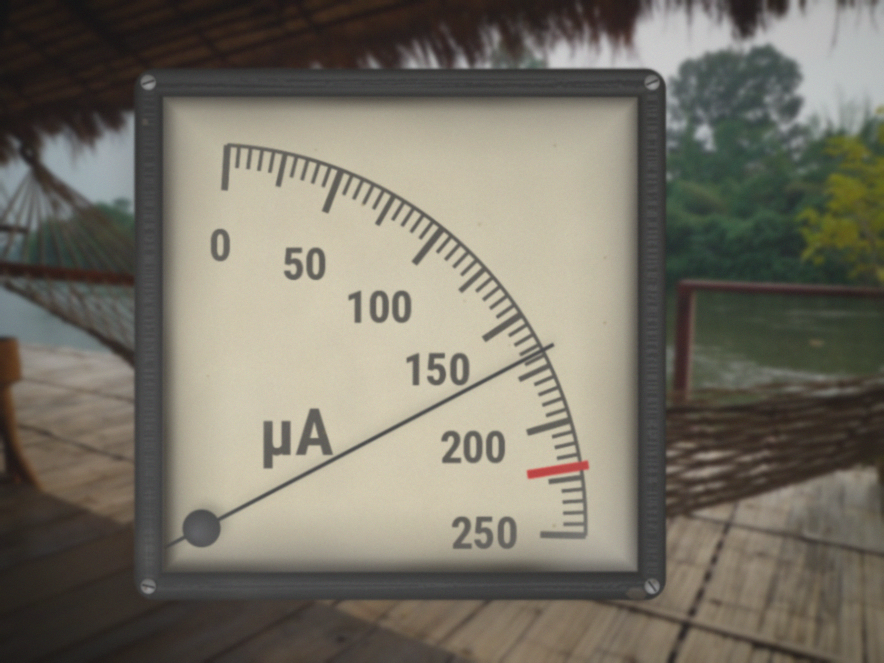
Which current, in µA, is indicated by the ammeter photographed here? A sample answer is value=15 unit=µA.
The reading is value=167.5 unit=µA
